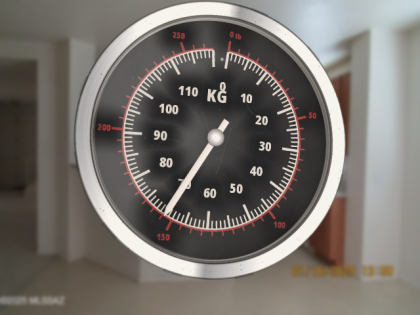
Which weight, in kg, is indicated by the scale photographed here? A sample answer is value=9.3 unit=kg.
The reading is value=70 unit=kg
